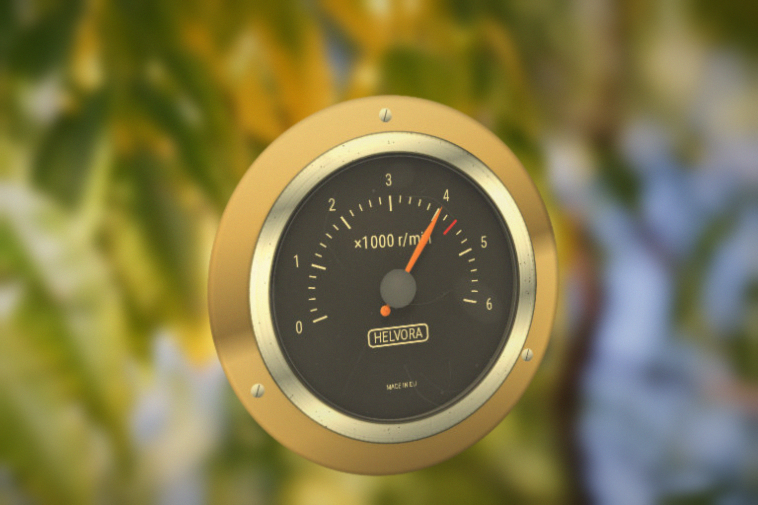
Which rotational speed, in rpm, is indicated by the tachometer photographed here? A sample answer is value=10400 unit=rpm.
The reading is value=4000 unit=rpm
